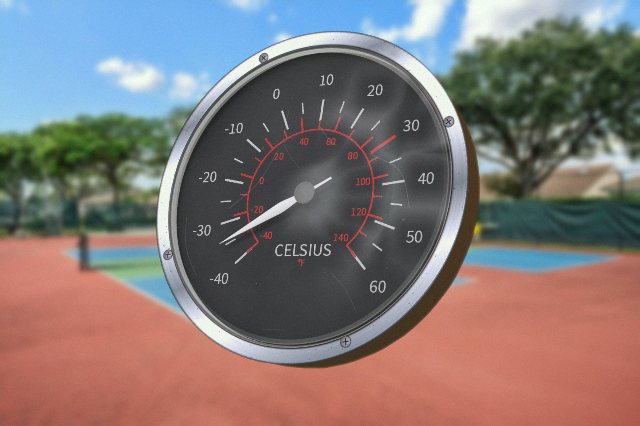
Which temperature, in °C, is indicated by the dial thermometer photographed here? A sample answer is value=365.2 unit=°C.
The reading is value=-35 unit=°C
